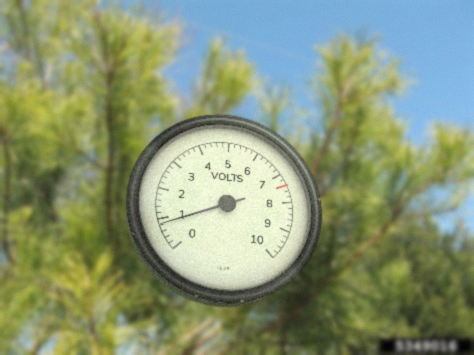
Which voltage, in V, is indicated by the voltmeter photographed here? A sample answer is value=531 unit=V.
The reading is value=0.8 unit=V
